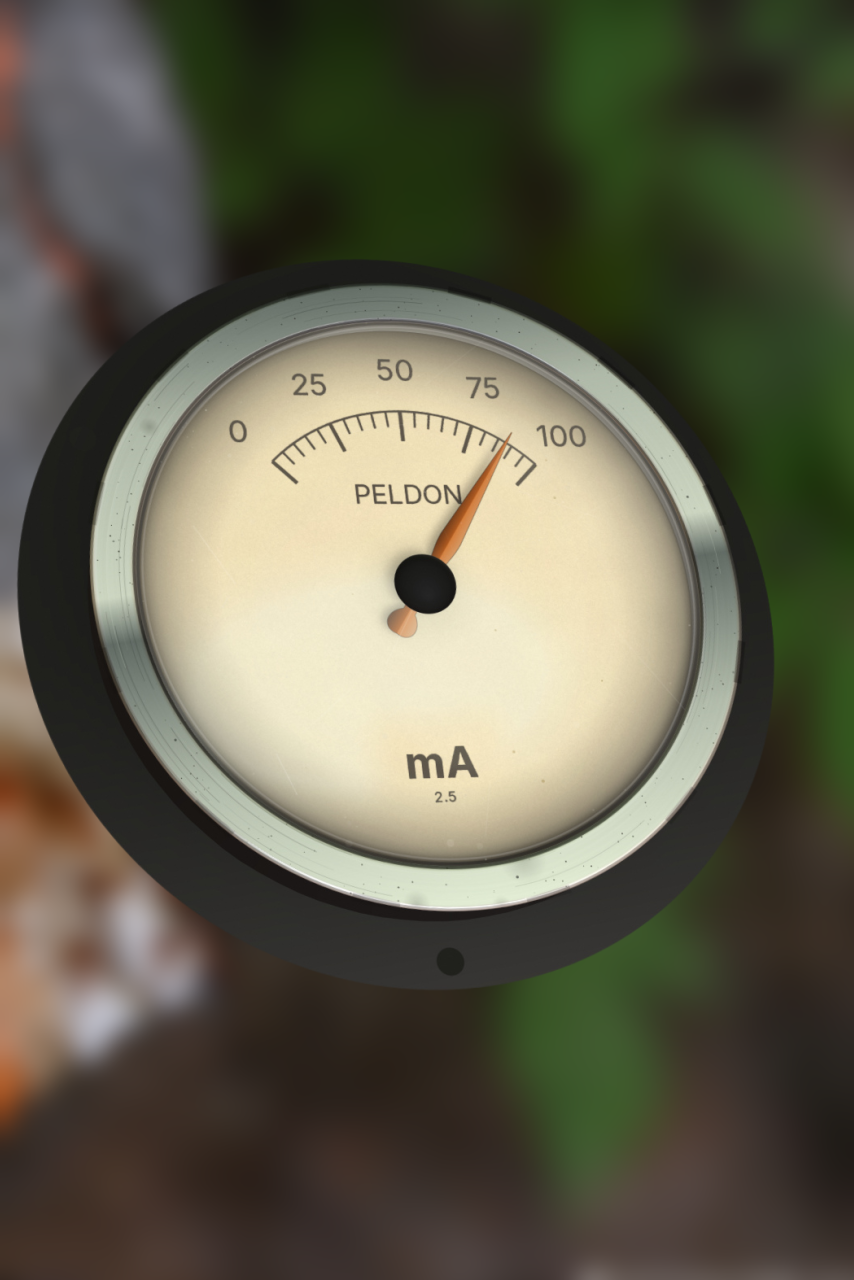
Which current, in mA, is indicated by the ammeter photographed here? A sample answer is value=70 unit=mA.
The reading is value=87.5 unit=mA
